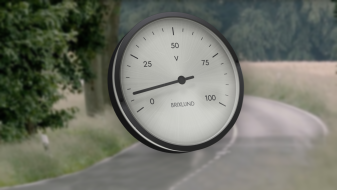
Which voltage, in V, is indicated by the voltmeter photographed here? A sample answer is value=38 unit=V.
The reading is value=7.5 unit=V
